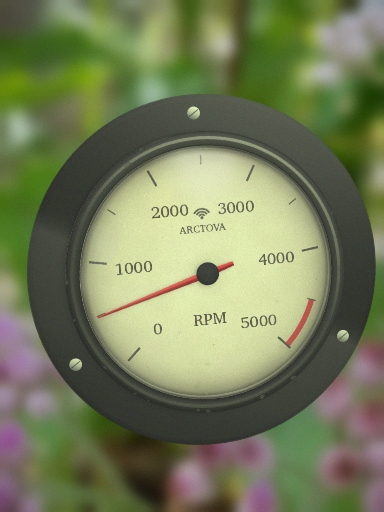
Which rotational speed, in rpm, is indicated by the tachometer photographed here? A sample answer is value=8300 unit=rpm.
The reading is value=500 unit=rpm
